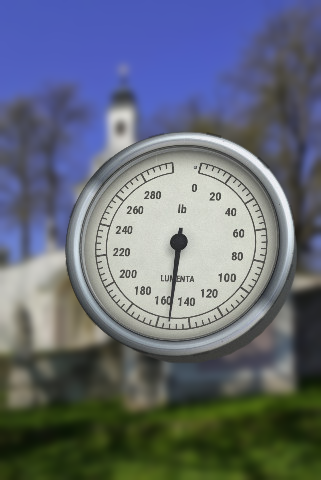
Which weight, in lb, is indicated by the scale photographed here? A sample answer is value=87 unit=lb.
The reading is value=152 unit=lb
